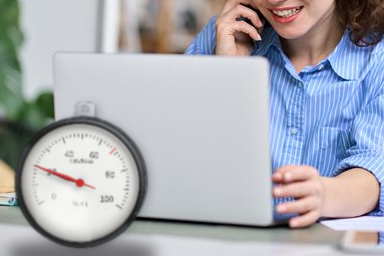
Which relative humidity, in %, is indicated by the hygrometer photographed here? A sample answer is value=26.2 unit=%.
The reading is value=20 unit=%
